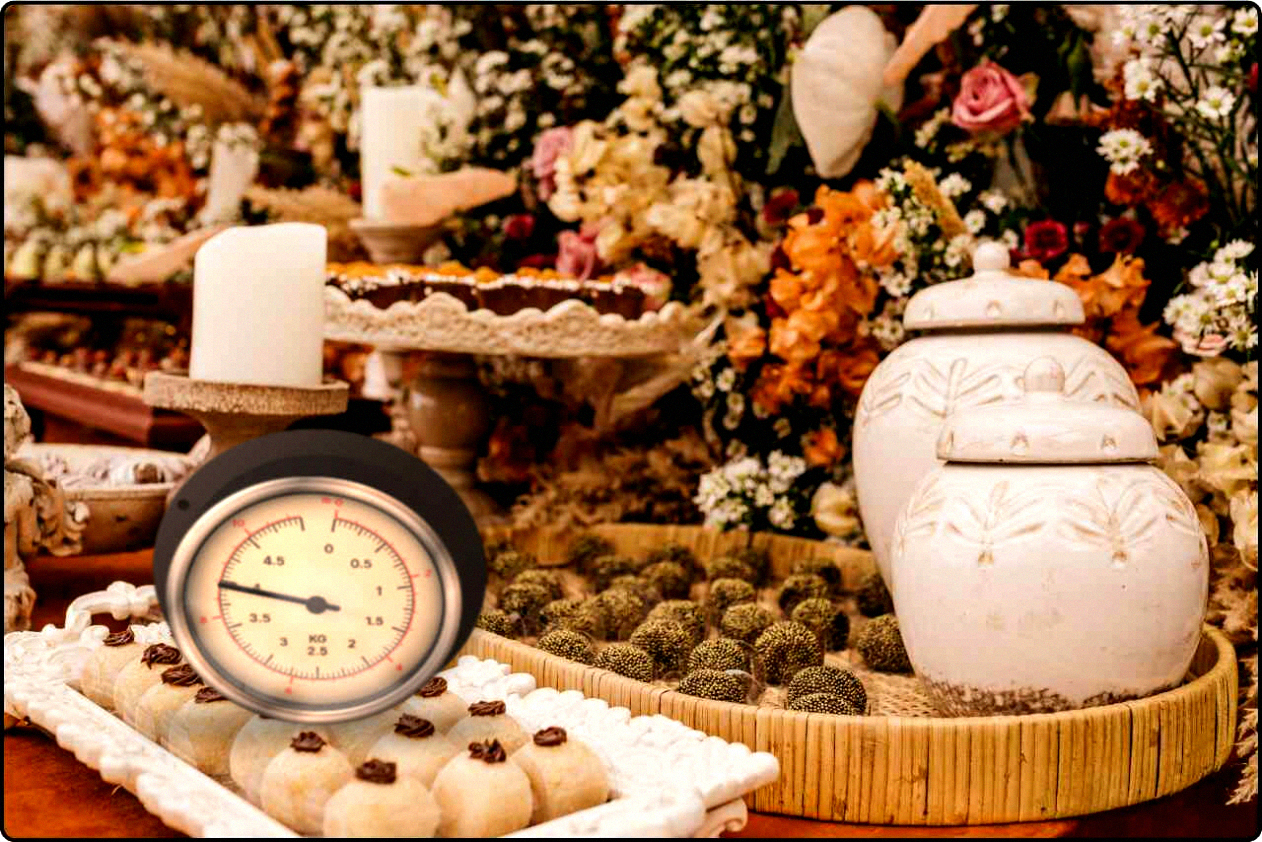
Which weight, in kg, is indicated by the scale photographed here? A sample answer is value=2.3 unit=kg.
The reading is value=4 unit=kg
